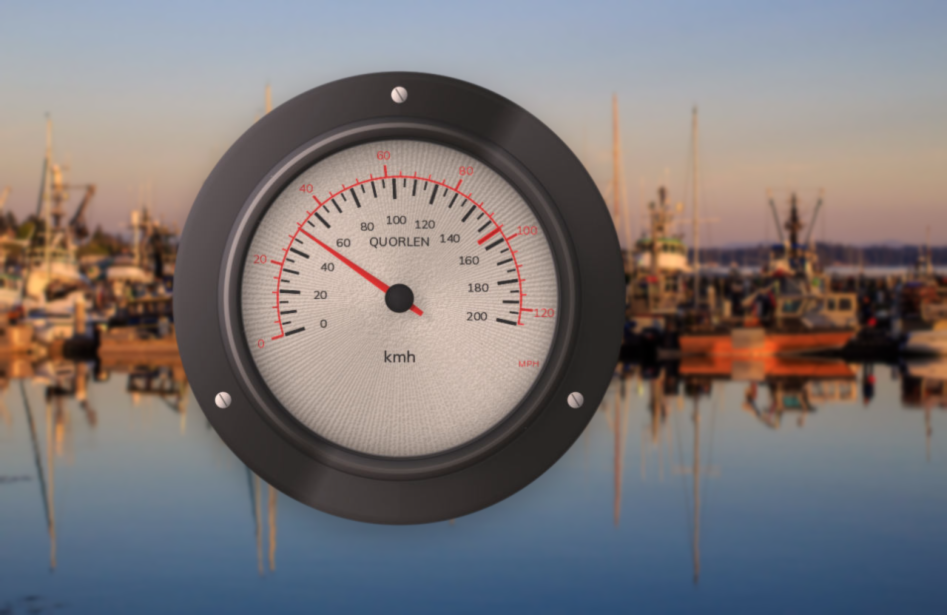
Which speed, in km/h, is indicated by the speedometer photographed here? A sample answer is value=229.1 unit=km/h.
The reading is value=50 unit=km/h
